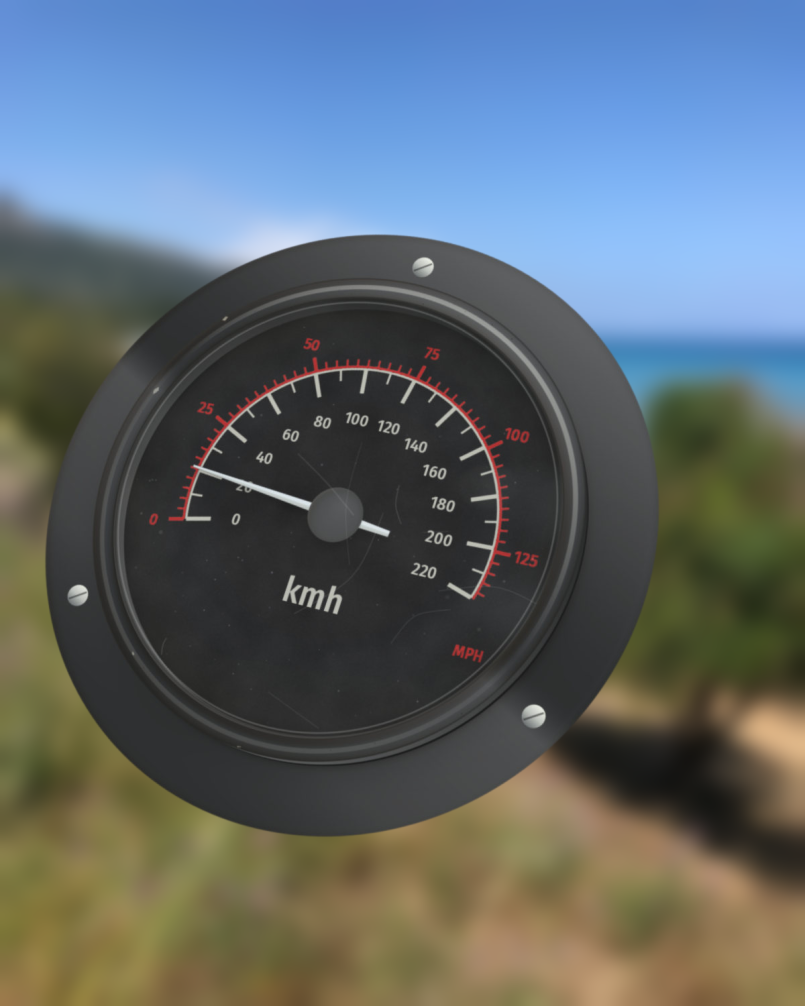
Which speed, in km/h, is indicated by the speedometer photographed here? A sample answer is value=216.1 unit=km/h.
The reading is value=20 unit=km/h
